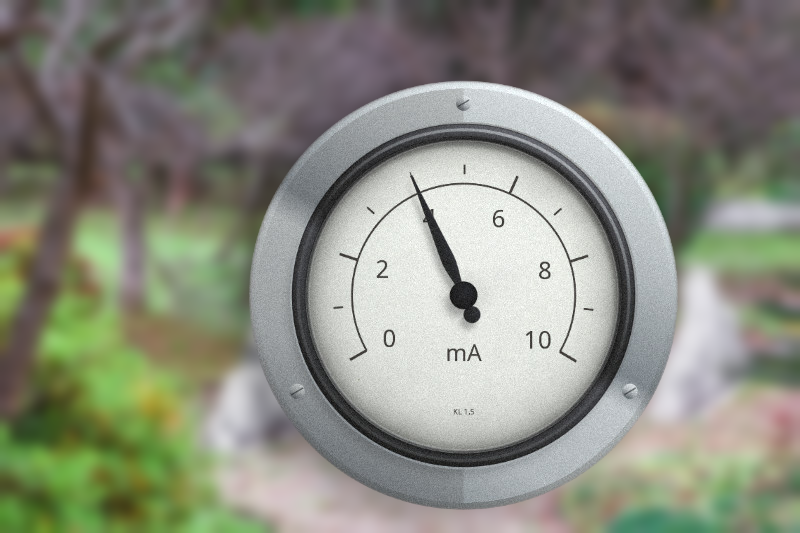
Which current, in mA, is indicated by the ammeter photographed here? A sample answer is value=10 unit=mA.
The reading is value=4 unit=mA
